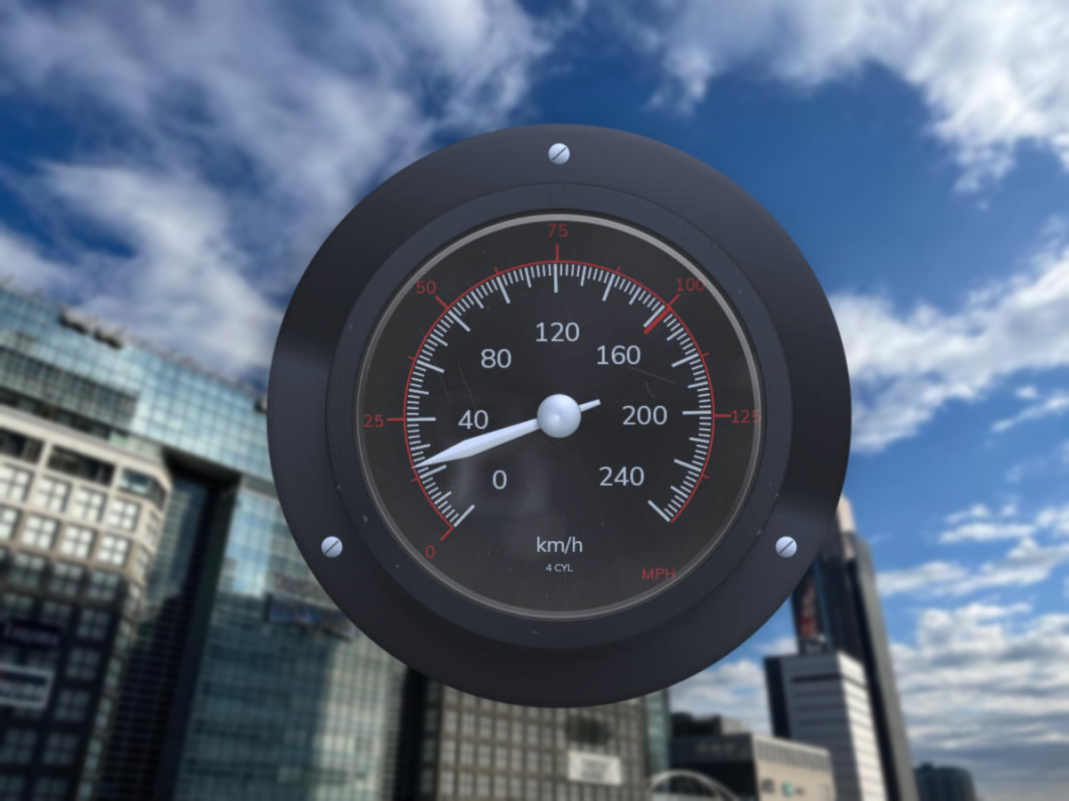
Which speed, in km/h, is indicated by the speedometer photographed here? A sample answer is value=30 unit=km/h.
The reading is value=24 unit=km/h
